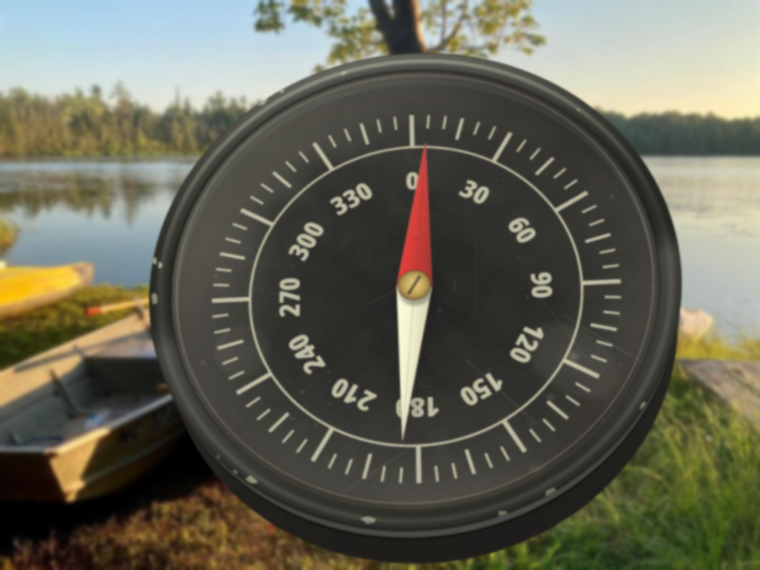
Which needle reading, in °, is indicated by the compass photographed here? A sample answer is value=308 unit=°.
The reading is value=5 unit=°
